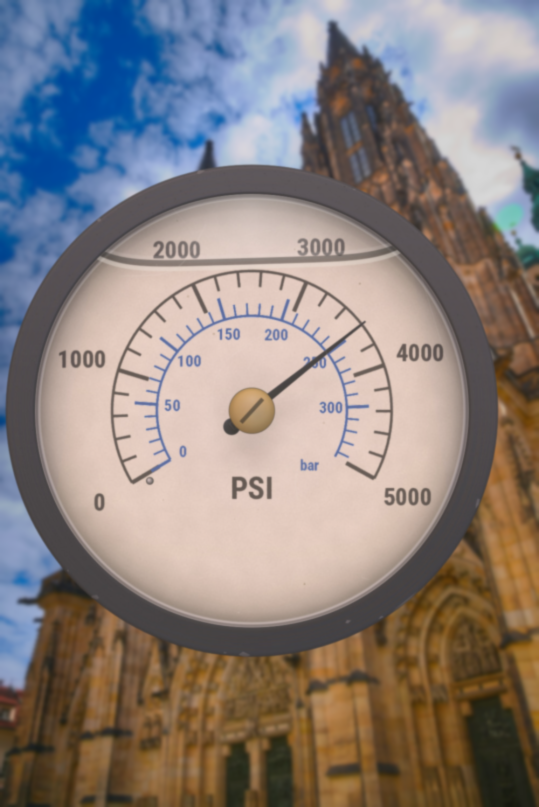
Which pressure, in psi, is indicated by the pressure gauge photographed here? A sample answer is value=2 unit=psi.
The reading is value=3600 unit=psi
